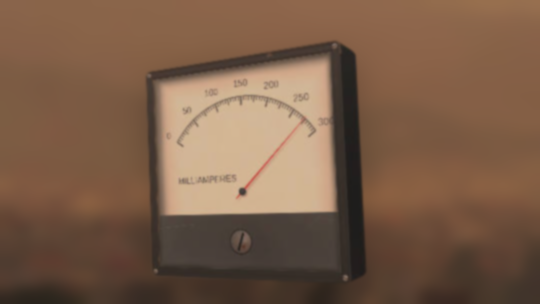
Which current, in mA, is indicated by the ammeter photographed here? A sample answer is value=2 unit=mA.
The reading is value=275 unit=mA
